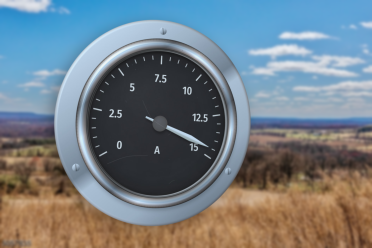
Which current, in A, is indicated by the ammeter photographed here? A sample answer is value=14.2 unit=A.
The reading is value=14.5 unit=A
